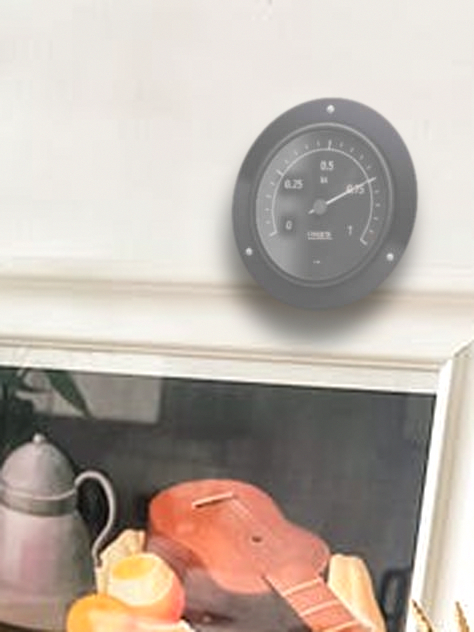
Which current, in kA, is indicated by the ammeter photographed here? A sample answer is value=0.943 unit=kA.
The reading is value=0.75 unit=kA
